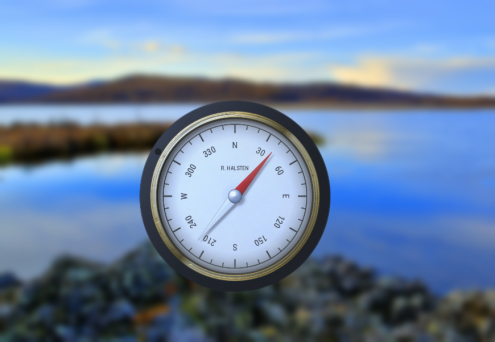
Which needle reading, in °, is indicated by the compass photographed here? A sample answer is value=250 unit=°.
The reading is value=40 unit=°
